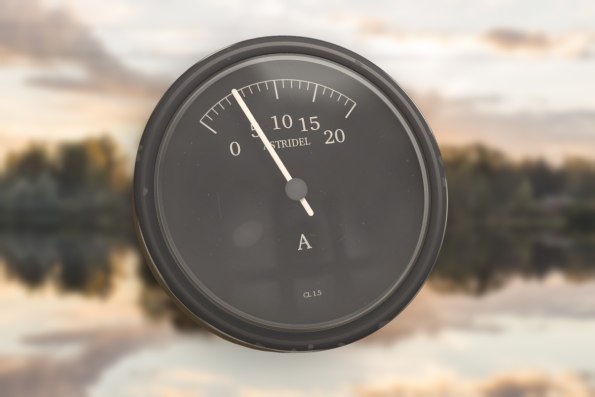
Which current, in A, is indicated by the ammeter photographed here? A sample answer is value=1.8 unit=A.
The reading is value=5 unit=A
